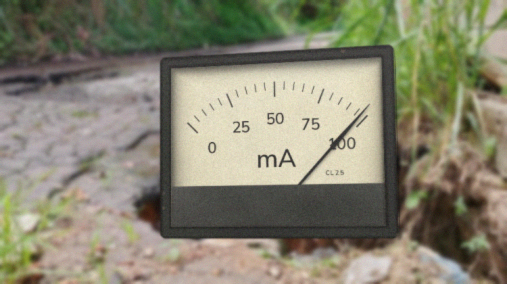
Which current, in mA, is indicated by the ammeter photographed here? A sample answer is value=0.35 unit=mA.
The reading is value=97.5 unit=mA
